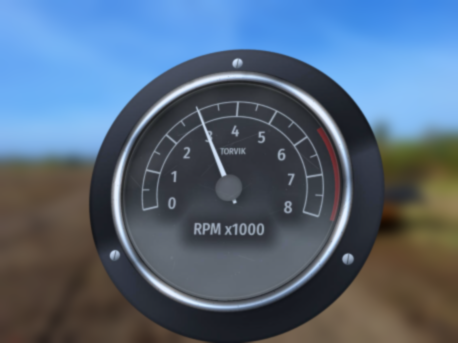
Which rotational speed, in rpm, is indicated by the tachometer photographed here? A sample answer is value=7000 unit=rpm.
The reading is value=3000 unit=rpm
